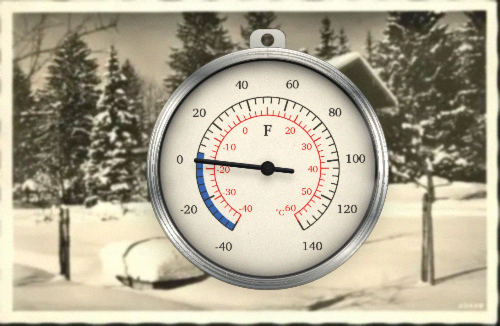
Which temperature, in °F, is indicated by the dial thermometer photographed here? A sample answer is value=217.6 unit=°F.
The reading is value=0 unit=°F
